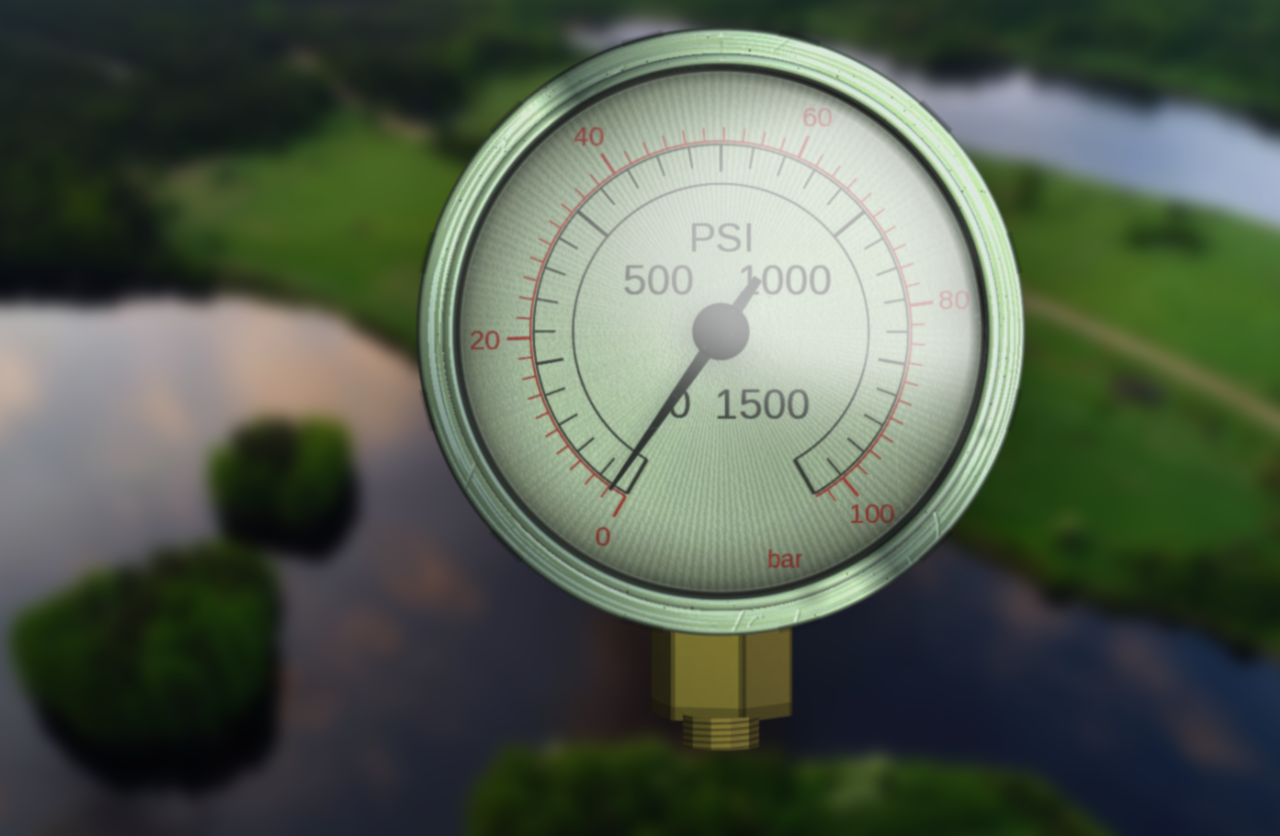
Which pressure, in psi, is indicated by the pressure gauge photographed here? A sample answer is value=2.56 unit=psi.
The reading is value=25 unit=psi
